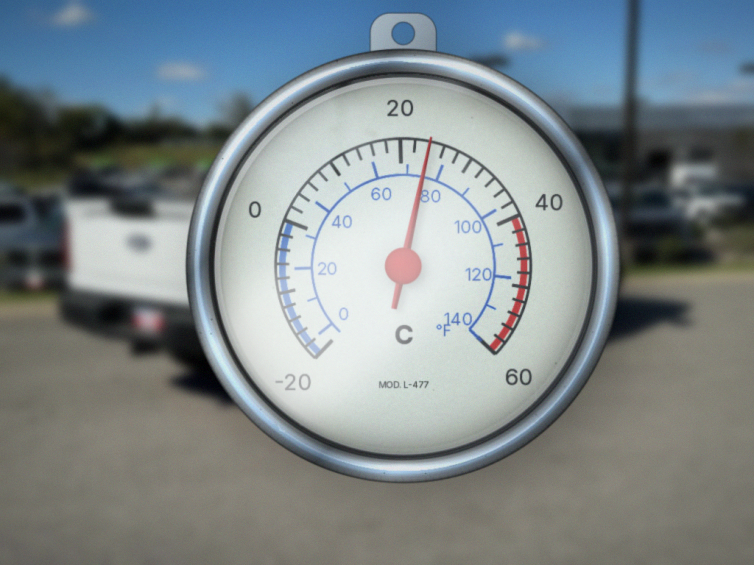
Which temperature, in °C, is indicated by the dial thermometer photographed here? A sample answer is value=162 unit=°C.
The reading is value=24 unit=°C
